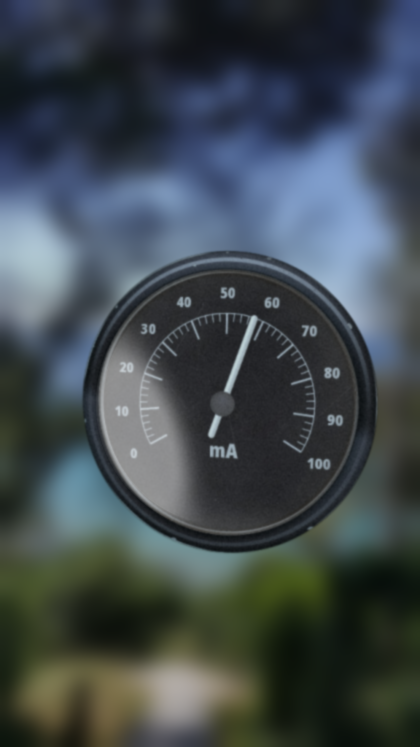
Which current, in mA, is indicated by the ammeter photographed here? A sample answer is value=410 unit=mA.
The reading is value=58 unit=mA
